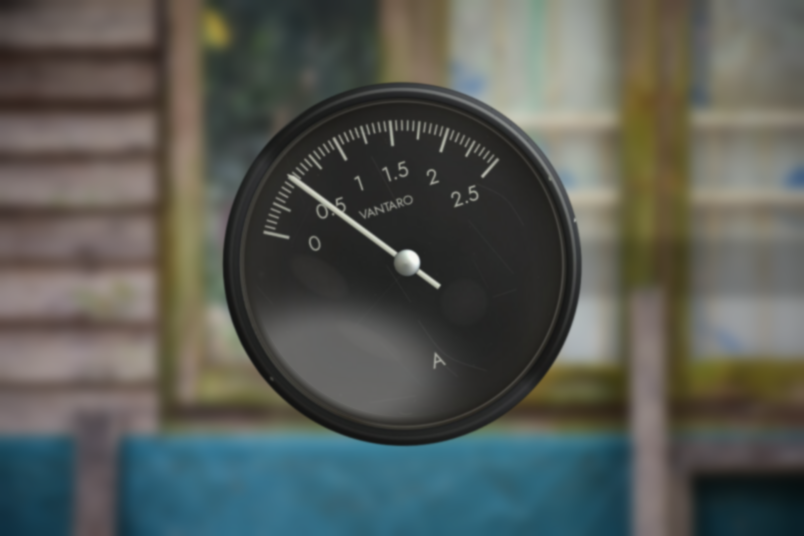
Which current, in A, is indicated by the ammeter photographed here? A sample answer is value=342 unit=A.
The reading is value=0.5 unit=A
